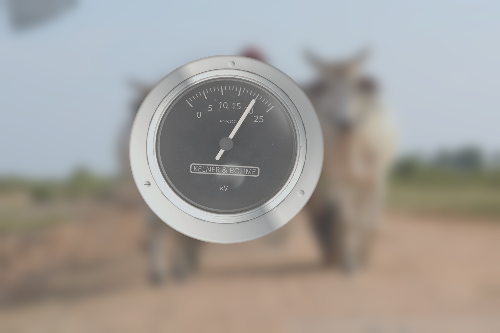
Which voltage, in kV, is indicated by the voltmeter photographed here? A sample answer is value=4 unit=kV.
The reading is value=20 unit=kV
